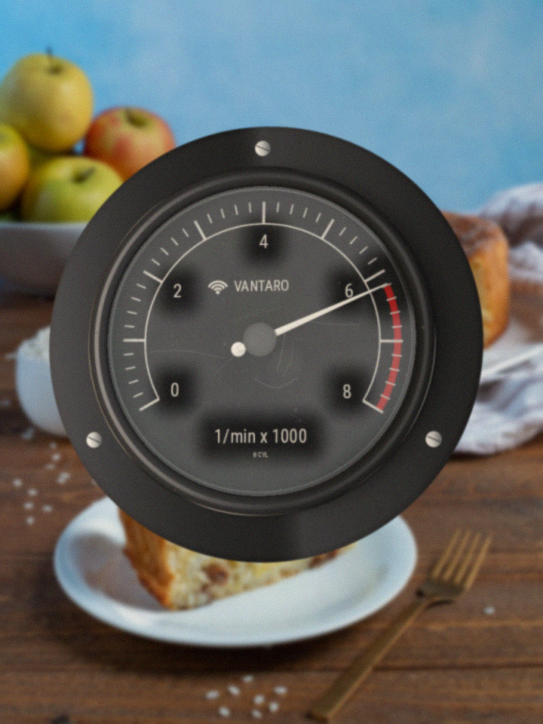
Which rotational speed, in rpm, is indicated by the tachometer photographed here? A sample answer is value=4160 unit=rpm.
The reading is value=6200 unit=rpm
